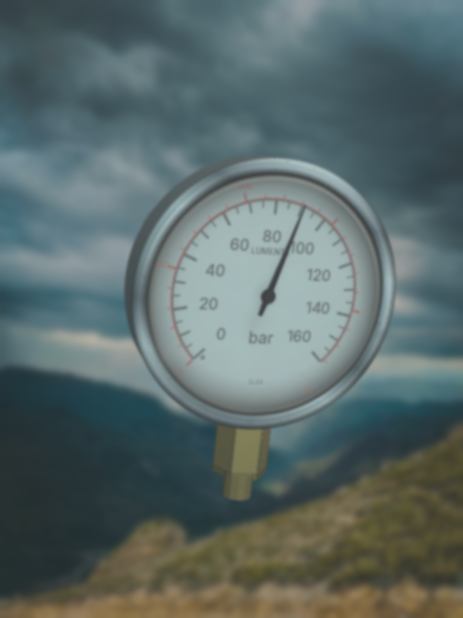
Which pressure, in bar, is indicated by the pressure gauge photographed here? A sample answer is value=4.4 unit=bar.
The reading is value=90 unit=bar
